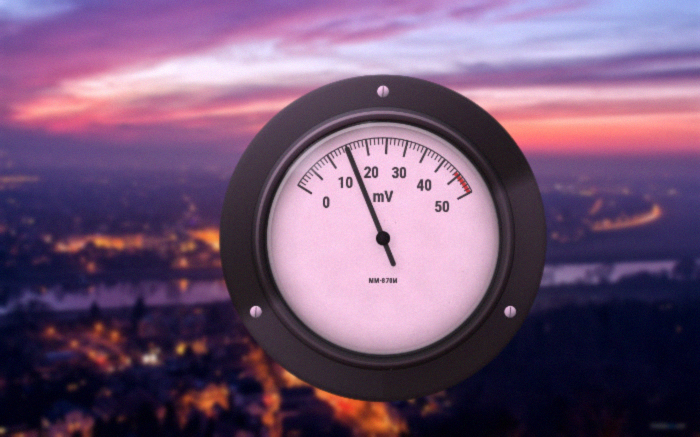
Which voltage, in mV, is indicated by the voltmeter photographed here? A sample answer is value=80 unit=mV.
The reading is value=15 unit=mV
